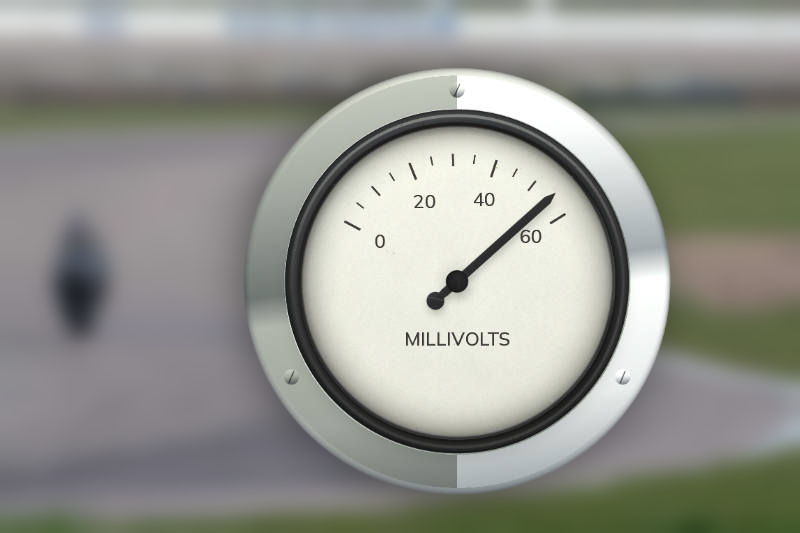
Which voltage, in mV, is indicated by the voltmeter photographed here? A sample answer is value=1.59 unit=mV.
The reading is value=55 unit=mV
